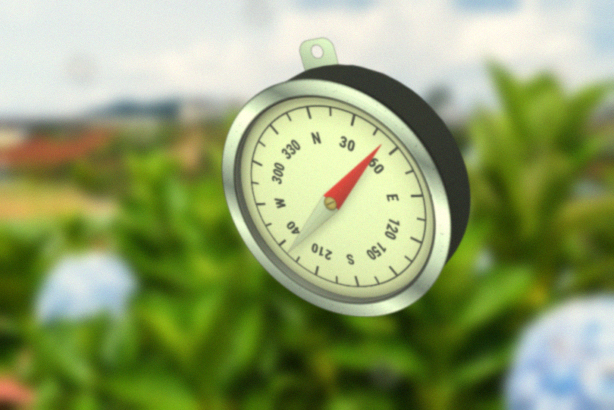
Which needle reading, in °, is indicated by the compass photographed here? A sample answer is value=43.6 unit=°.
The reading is value=52.5 unit=°
